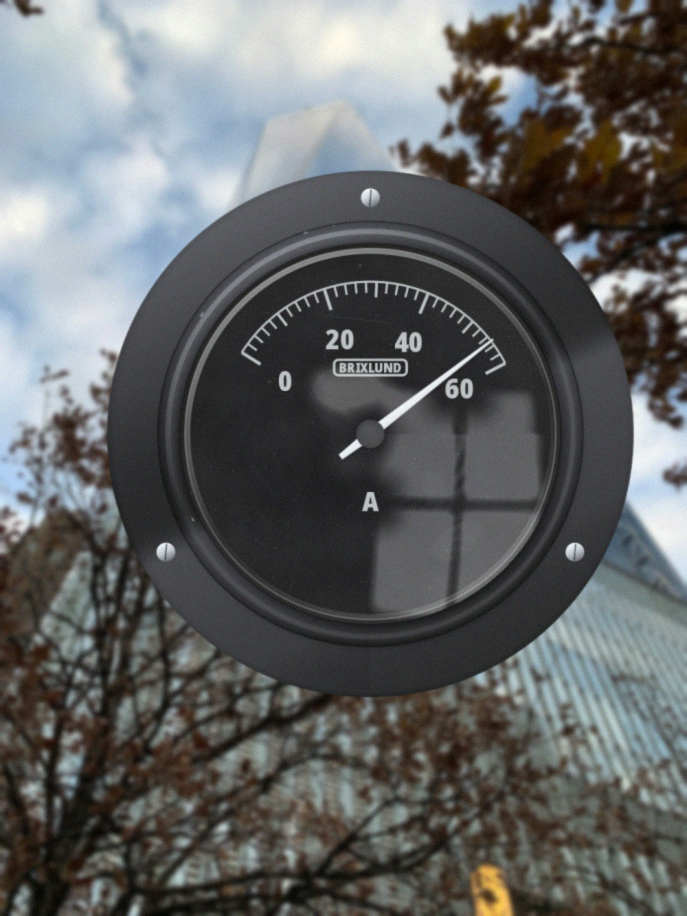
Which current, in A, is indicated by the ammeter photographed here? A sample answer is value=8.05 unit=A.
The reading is value=55 unit=A
